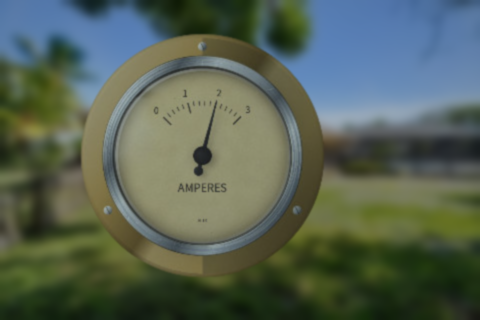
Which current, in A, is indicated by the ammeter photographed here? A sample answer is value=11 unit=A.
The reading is value=2 unit=A
